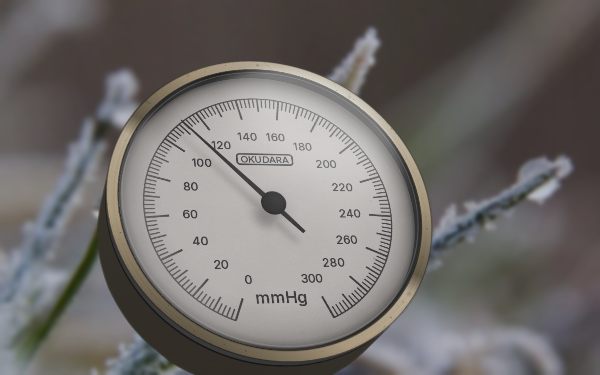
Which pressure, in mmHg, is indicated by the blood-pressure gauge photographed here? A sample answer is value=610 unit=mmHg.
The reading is value=110 unit=mmHg
